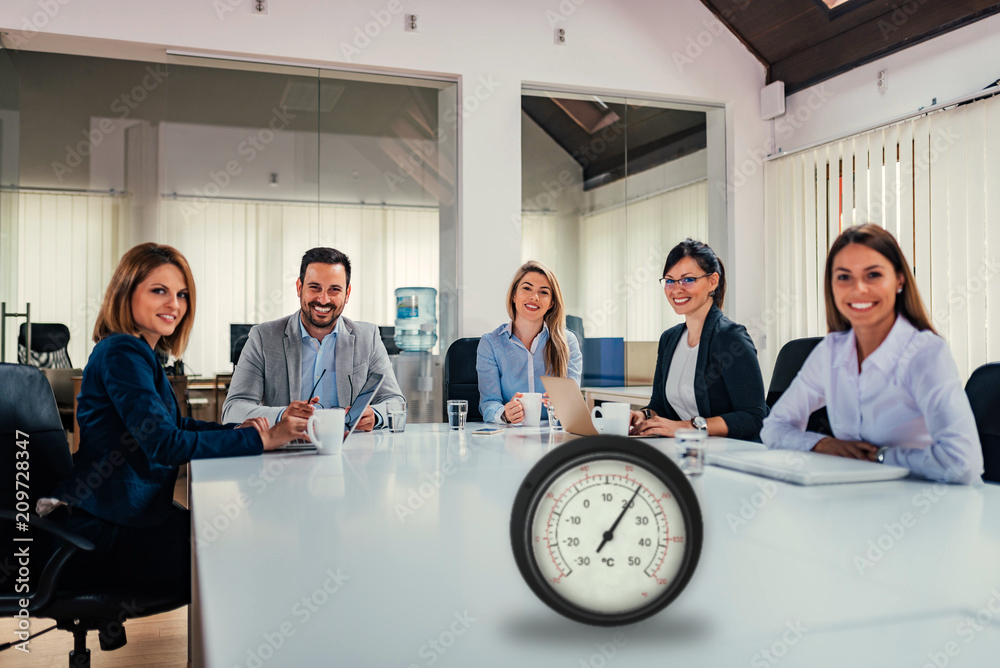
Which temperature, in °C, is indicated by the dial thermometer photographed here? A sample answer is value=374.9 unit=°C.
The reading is value=20 unit=°C
